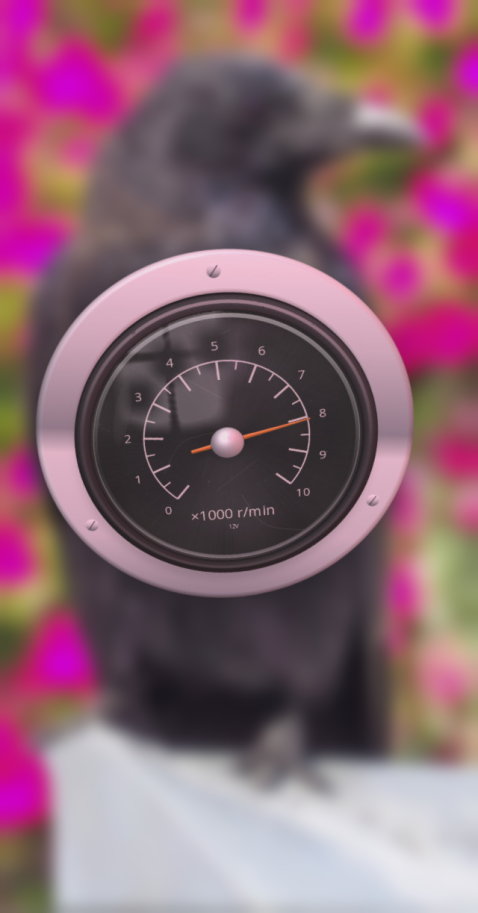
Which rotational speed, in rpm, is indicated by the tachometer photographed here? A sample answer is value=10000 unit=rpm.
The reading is value=8000 unit=rpm
